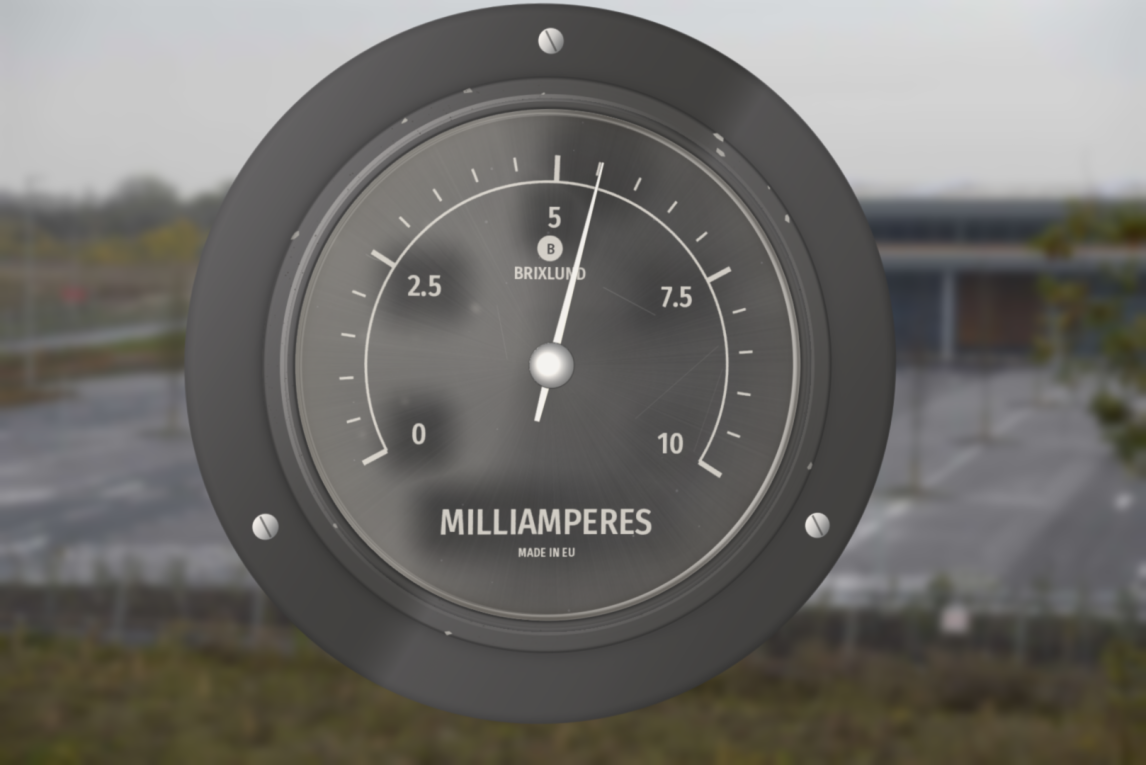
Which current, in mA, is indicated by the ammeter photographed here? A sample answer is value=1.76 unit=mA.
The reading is value=5.5 unit=mA
